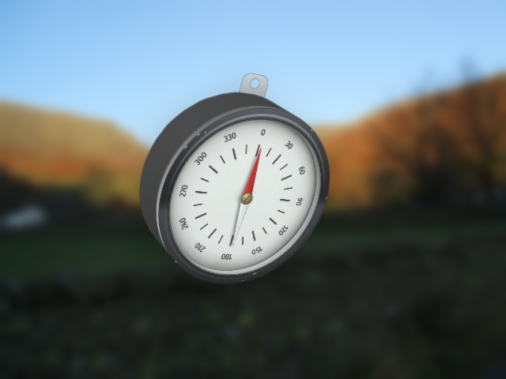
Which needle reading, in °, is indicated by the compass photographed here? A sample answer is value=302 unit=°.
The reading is value=0 unit=°
